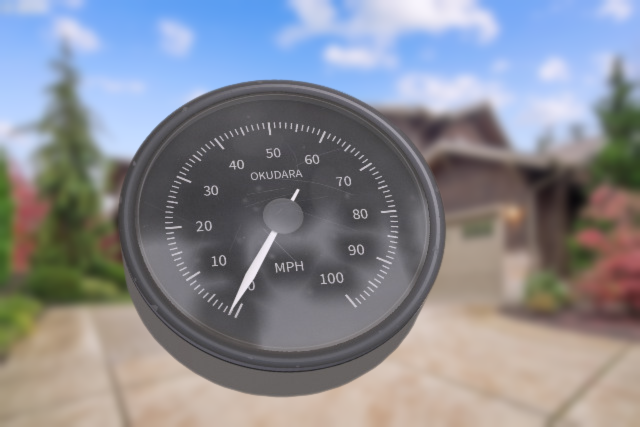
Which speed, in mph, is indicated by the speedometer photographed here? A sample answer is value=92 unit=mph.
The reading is value=1 unit=mph
